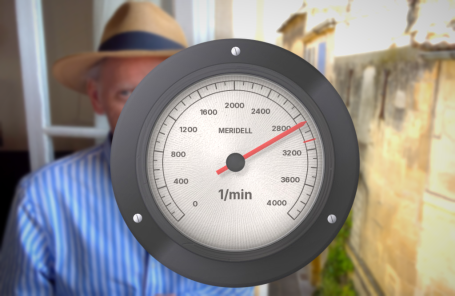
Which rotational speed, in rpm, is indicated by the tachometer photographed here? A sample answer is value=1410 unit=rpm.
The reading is value=2900 unit=rpm
